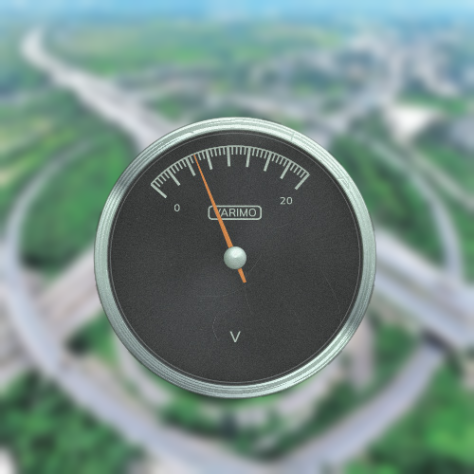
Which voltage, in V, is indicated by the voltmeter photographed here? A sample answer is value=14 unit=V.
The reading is value=6 unit=V
